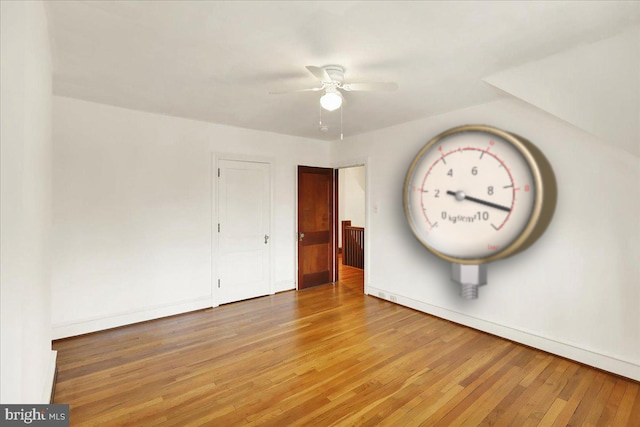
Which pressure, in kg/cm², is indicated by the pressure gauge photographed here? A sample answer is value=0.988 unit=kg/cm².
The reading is value=9 unit=kg/cm²
